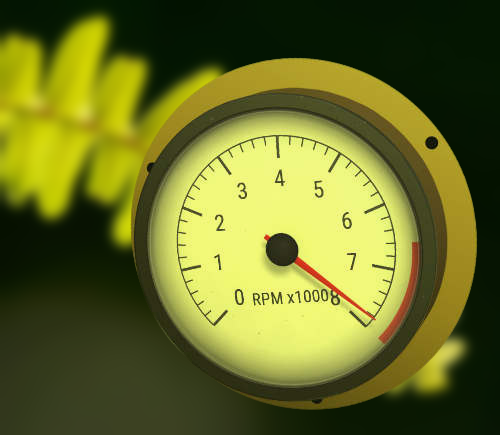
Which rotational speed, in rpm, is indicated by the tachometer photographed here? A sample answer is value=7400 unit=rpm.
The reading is value=7800 unit=rpm
